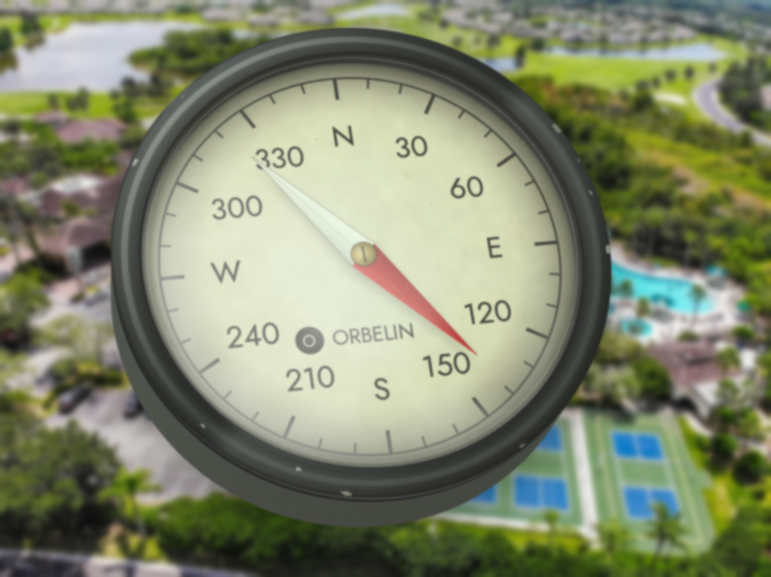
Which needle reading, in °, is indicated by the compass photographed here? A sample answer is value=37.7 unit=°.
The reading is value=140 unit=°
